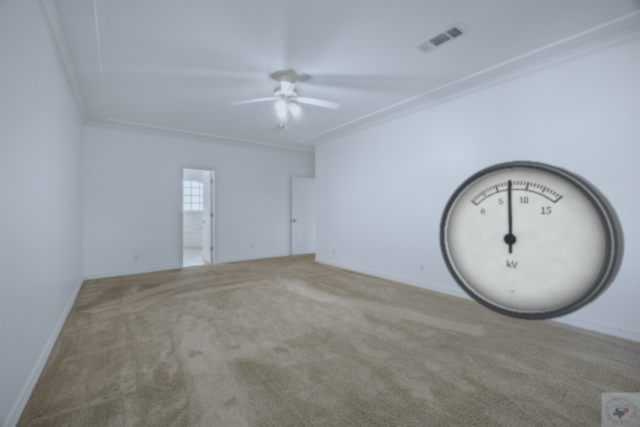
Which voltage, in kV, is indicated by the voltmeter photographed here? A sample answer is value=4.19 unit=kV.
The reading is value=7.5 unit=kV
